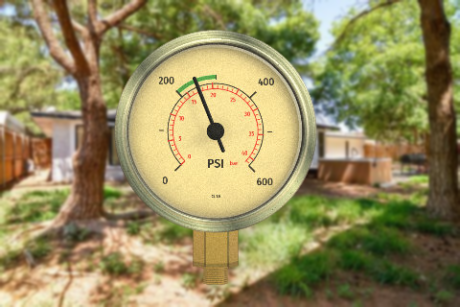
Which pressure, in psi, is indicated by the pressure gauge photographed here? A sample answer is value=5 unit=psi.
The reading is value=250 unit=psi
